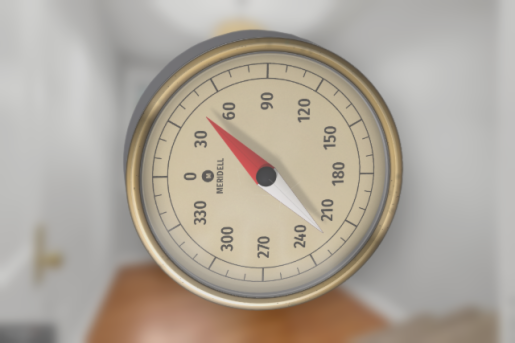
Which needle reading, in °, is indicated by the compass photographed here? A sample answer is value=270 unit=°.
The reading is value=45 unit=°
